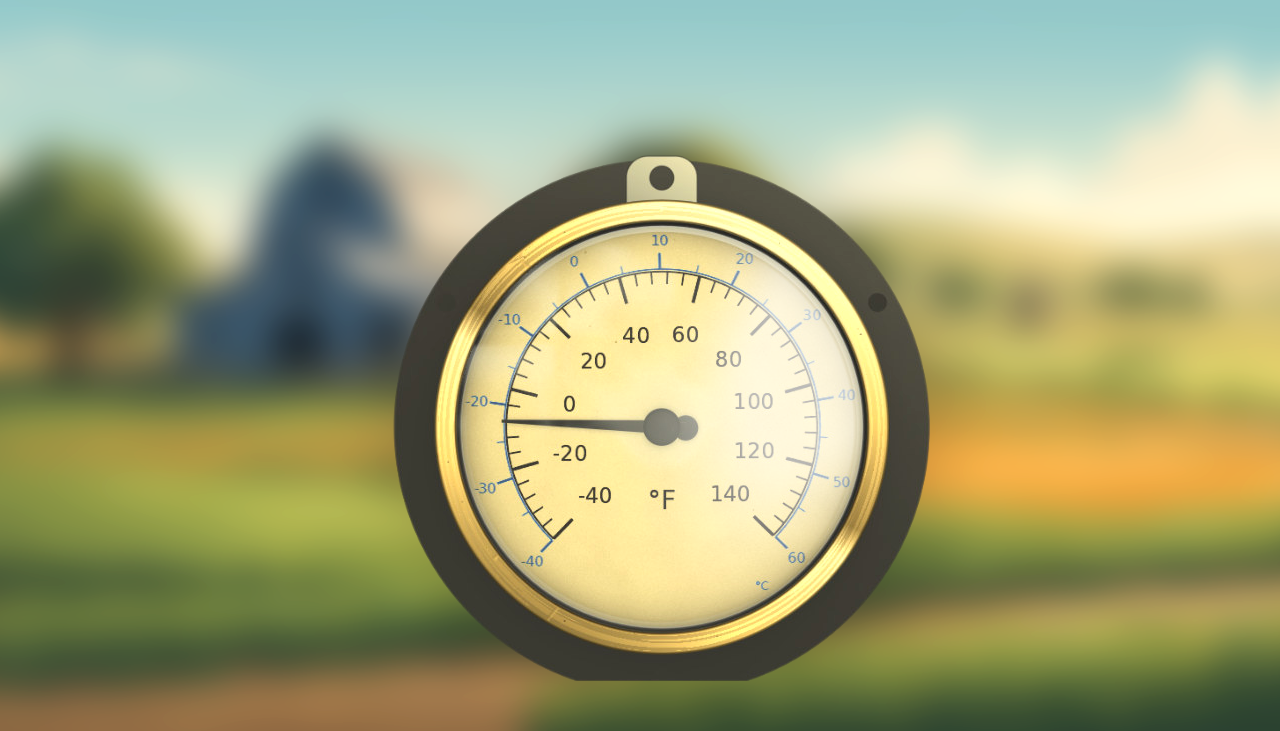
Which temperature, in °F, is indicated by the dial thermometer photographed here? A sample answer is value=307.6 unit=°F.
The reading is value=-8 unit=°F
